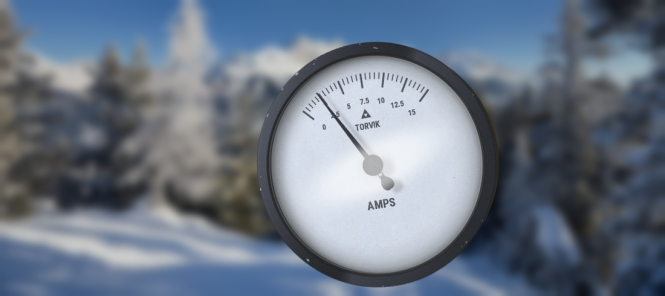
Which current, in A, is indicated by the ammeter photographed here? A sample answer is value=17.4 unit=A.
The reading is value=2.5 unit=A
